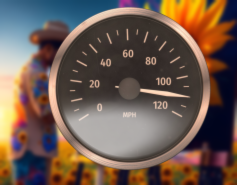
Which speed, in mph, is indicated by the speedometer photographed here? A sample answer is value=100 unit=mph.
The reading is value=110 unit=mph
